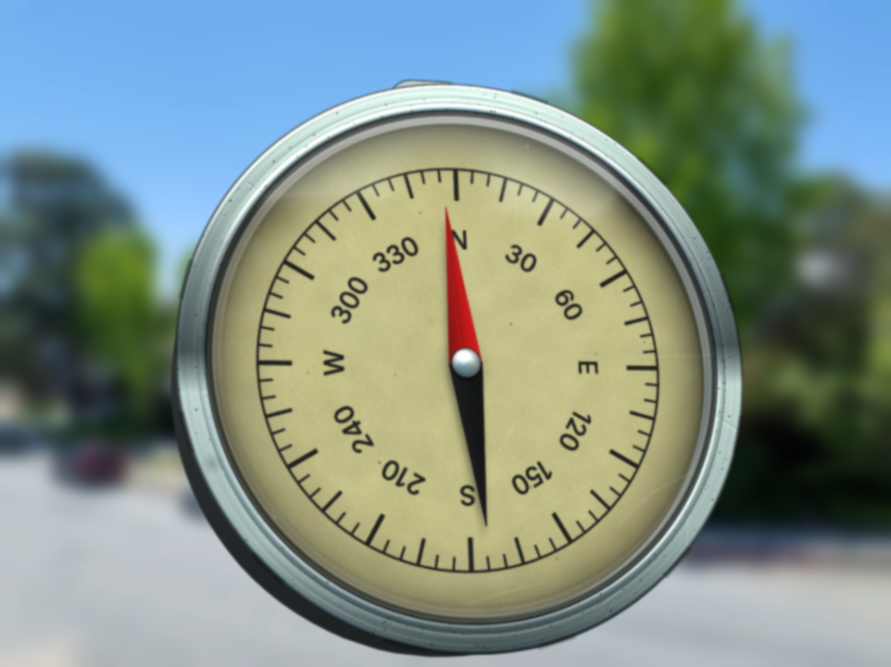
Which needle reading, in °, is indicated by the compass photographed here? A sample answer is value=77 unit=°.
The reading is value=355 unit=°
